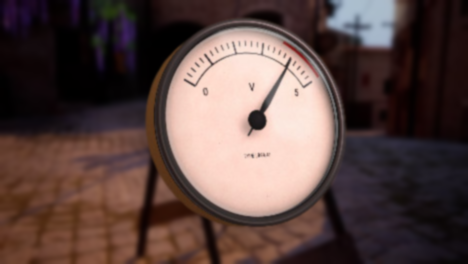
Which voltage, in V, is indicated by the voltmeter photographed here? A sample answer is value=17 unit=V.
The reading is value=4 unit=V
